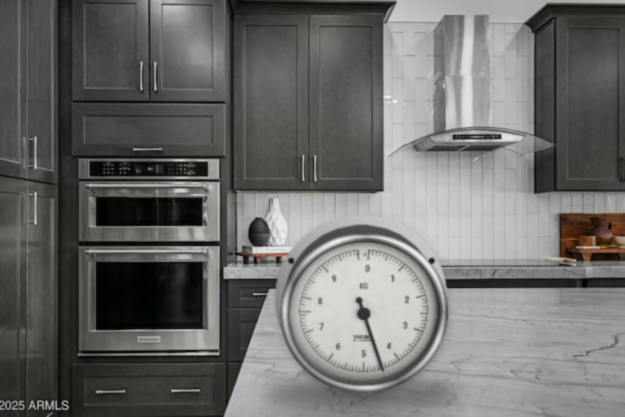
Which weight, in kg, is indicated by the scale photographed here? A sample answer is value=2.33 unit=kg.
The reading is value=4.5 unit=kg
